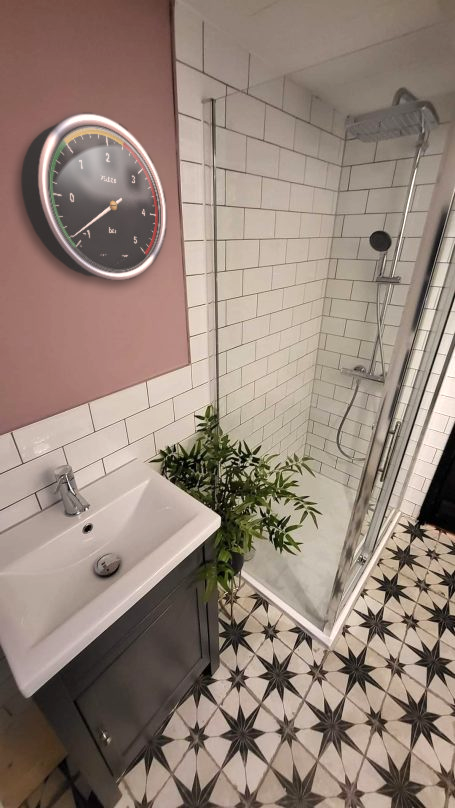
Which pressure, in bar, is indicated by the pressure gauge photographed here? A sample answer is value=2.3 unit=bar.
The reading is value=-0.8 unit=bar
